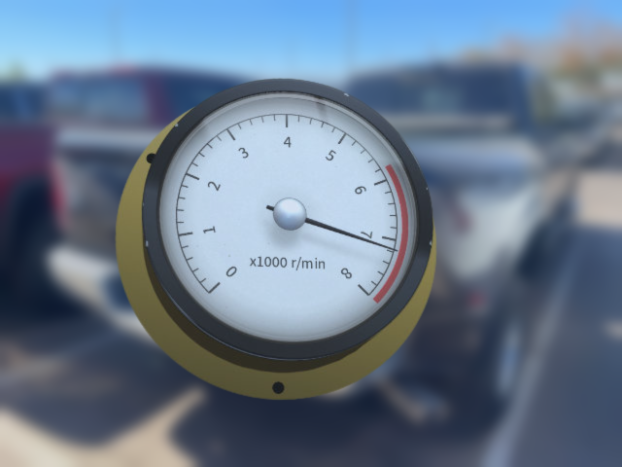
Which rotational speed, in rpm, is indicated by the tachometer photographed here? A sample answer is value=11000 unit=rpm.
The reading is value=7200 unit=rpm
